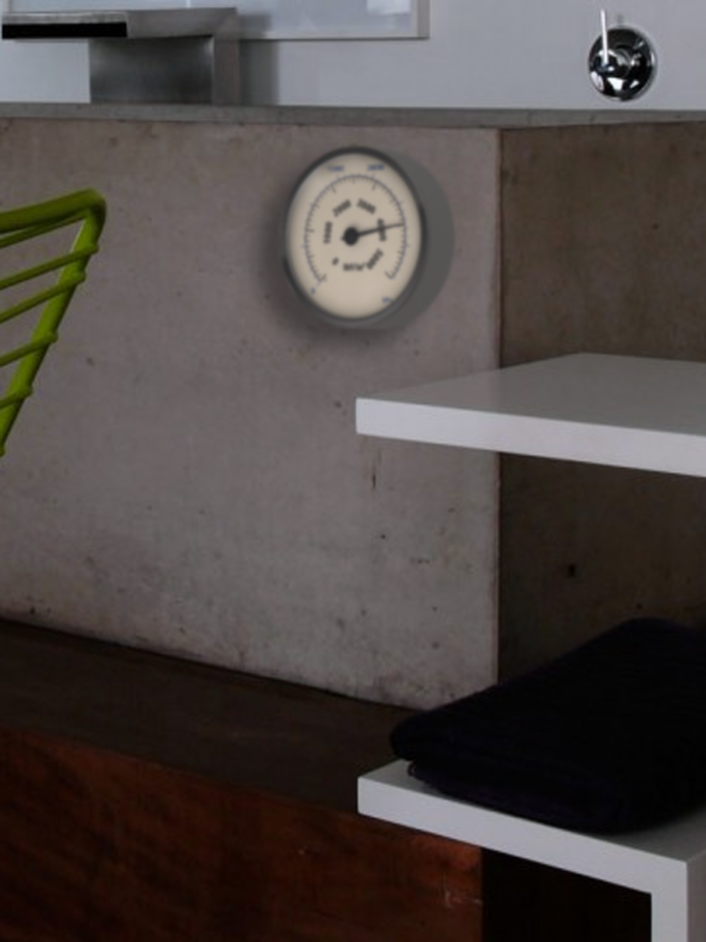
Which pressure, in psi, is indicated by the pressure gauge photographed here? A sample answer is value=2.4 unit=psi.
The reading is value=4000 unit=psi
